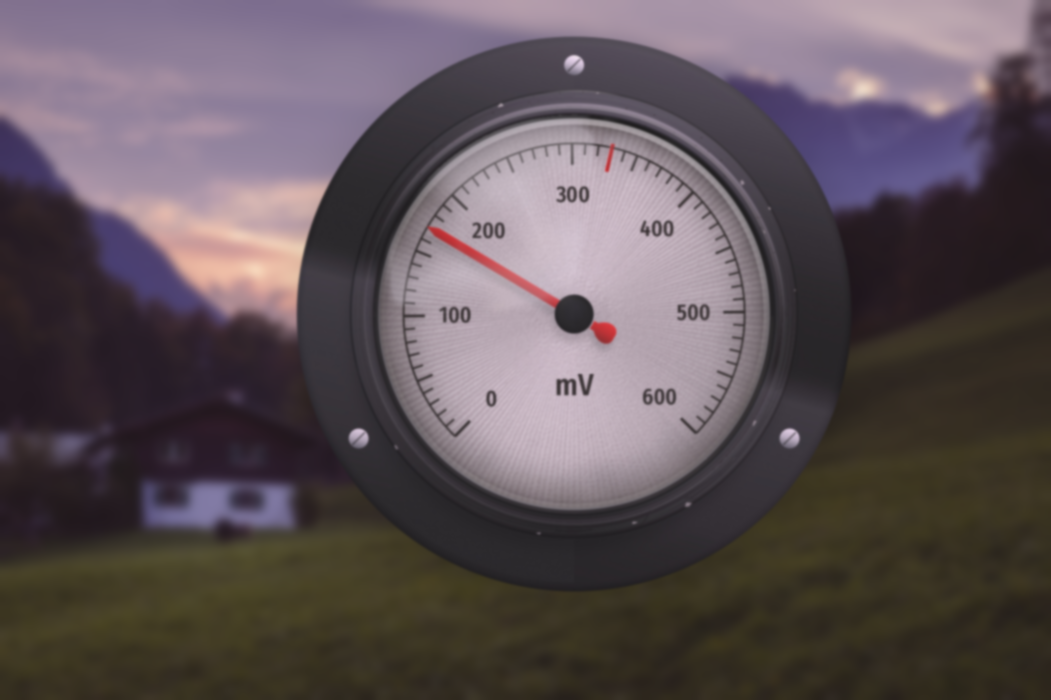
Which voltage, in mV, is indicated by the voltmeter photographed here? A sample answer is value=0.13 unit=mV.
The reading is value=170 unit=mV
